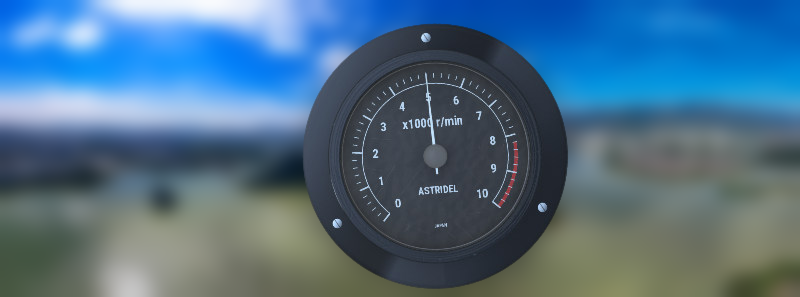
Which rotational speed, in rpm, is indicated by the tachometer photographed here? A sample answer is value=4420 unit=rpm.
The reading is value=5000 unit=rpm
